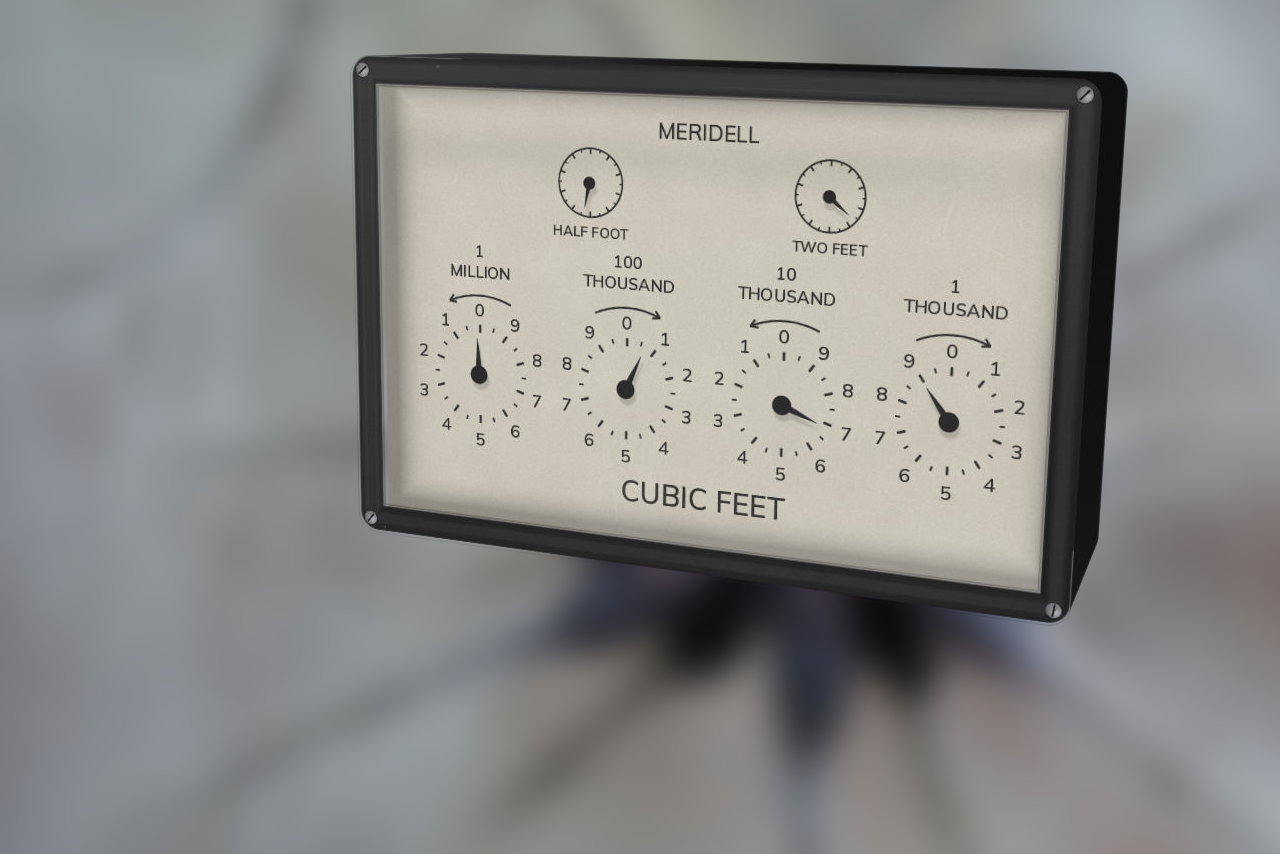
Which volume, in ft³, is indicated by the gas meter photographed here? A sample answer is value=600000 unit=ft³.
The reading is value=6900 unit=ft³
